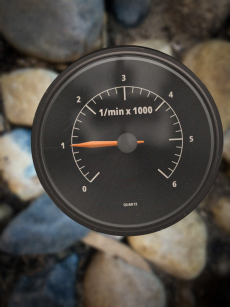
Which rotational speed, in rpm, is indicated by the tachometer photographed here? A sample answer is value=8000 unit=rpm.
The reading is value=1000 unit=rpm
